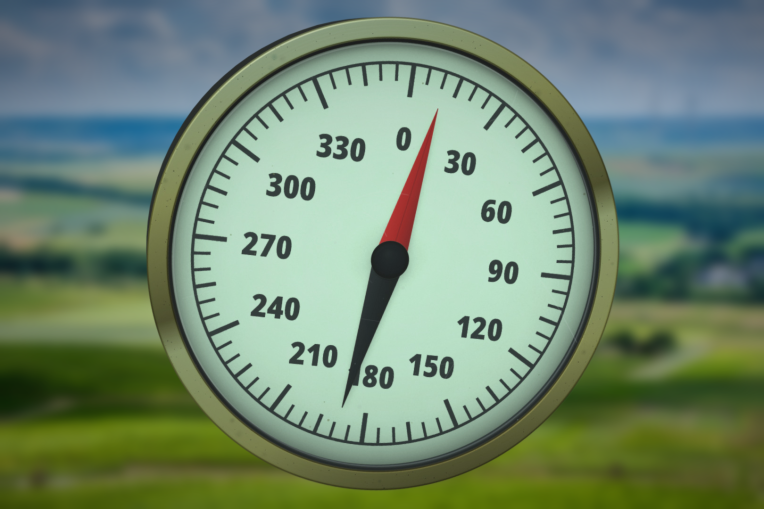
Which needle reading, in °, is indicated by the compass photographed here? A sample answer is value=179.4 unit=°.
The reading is value=10 unit=°
